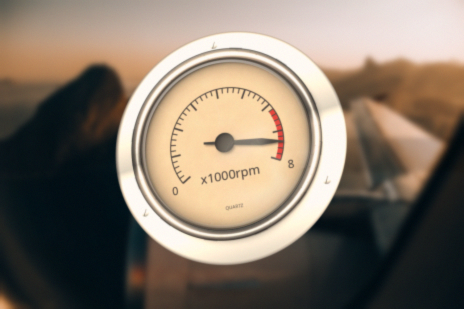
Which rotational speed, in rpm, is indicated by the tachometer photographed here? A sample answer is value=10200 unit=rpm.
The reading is value=7400 unit=rpm
